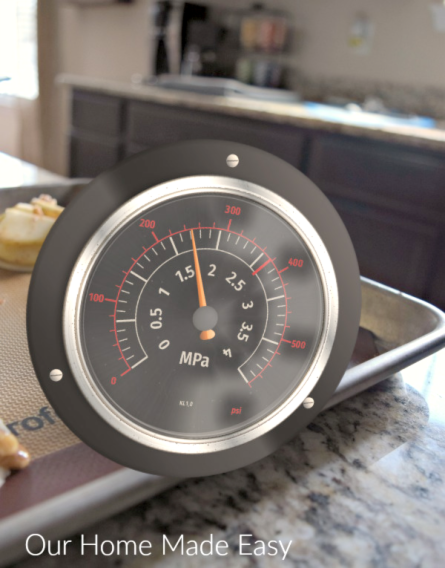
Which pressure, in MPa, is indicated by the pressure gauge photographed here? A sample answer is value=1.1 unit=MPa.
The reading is value=1.7 unit=MPa
